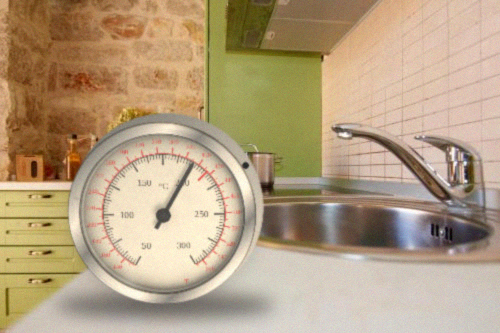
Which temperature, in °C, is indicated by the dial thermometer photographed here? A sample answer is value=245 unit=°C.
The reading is value=200 unit=°C
